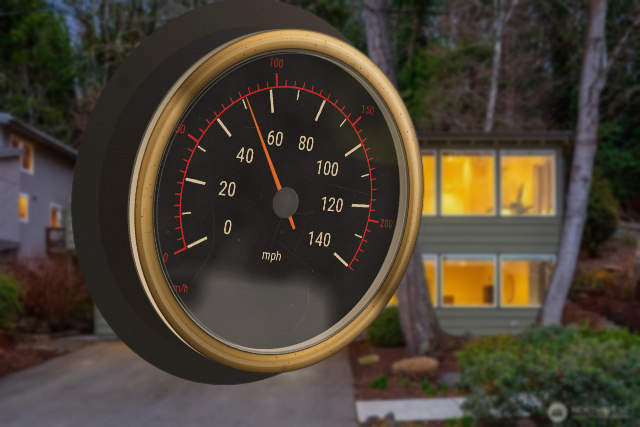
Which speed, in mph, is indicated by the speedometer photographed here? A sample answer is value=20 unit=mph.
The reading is value=50 unit=mph
